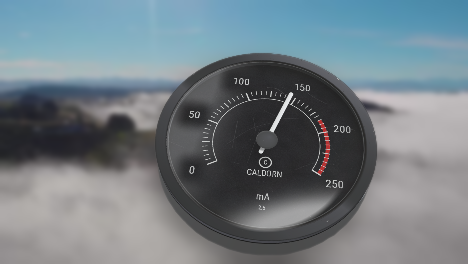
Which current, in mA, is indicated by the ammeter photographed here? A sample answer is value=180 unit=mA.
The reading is value=145 unit=mA
